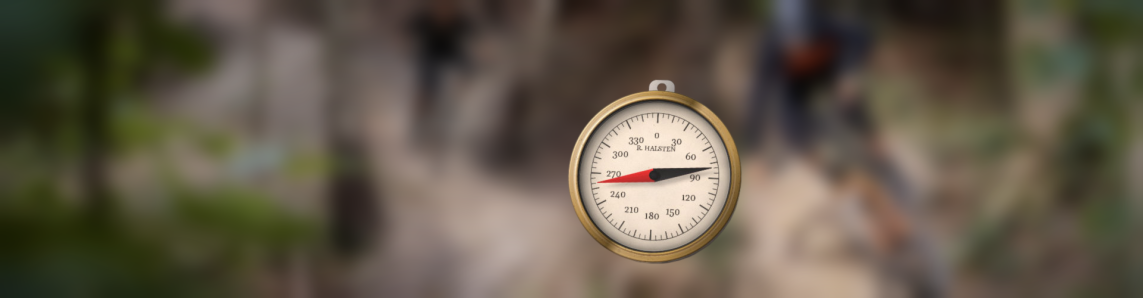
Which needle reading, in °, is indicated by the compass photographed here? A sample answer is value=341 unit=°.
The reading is value=260 unit=°
